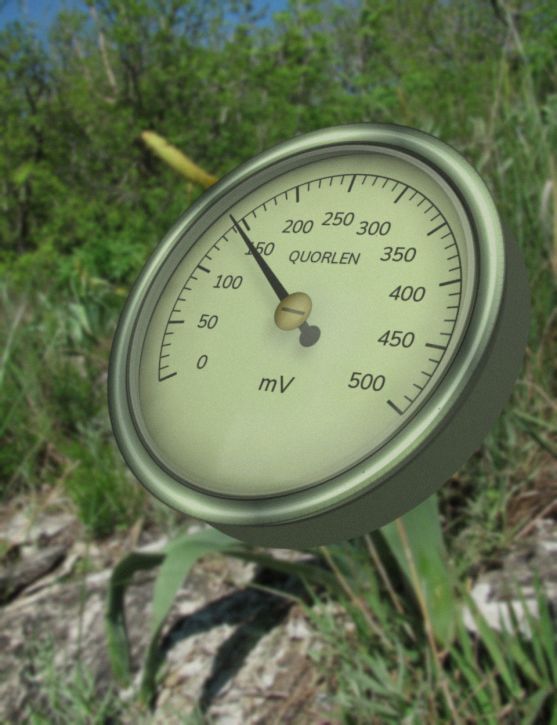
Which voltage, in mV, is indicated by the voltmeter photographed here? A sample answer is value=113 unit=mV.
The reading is value=145 unit=mV
